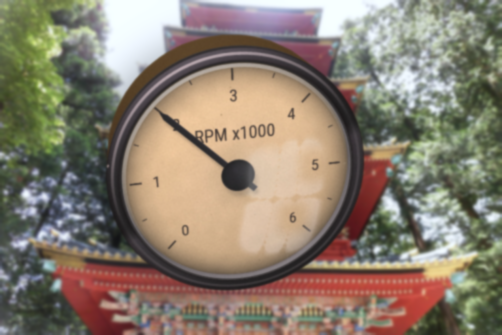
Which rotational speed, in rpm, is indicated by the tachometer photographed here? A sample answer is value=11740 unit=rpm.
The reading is value=2000 unit=rpm
